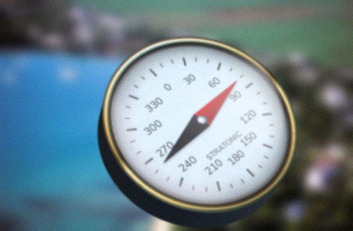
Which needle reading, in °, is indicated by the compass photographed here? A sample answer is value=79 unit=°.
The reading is value=80 unit=°
